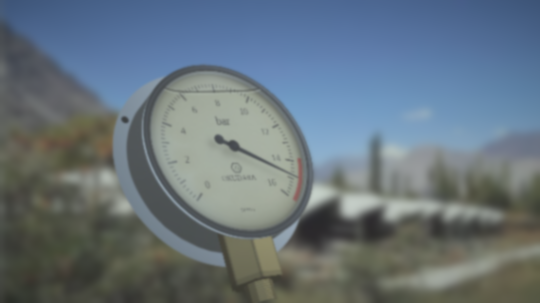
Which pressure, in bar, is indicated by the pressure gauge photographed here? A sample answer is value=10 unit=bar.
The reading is value=15 unit=bar
